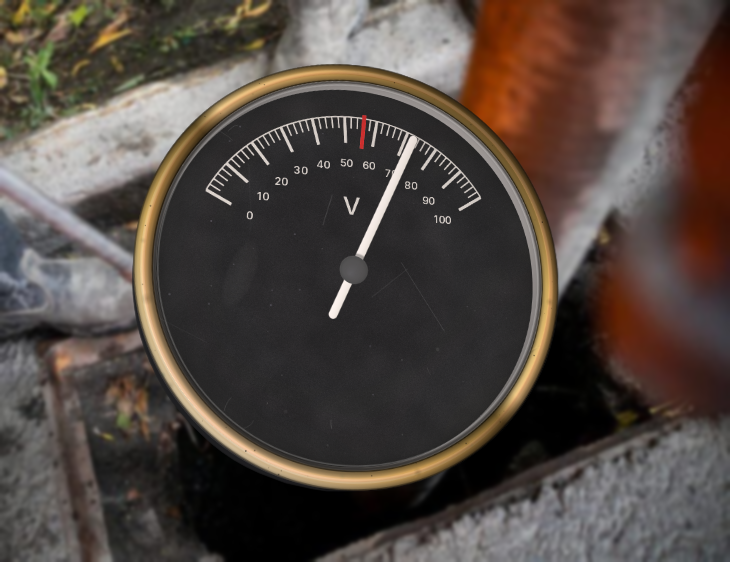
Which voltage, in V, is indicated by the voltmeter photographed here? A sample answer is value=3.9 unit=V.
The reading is value=72 unit=V
